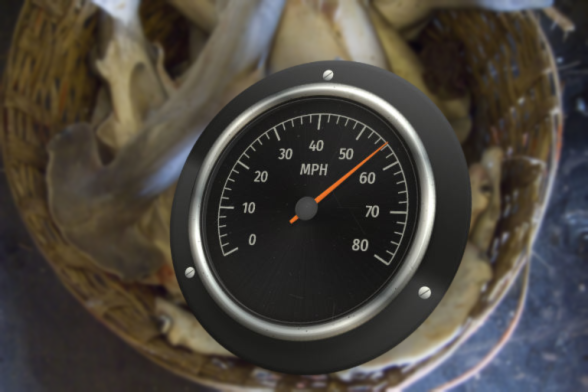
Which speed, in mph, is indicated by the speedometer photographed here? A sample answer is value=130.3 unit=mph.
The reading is value=56 unit=mph
